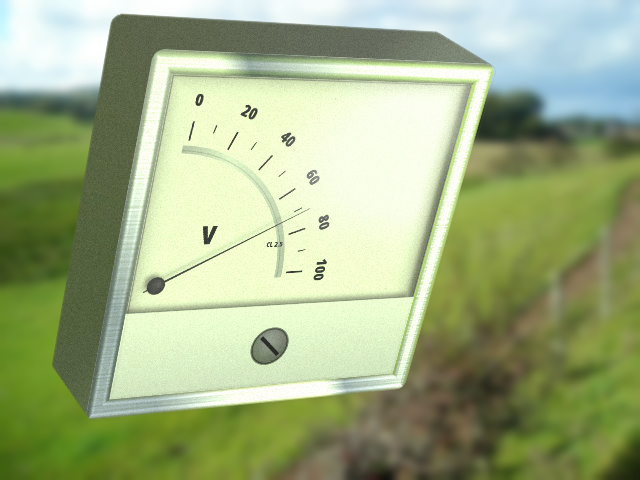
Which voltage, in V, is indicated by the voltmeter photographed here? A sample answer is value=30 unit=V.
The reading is value=70 unit=V
